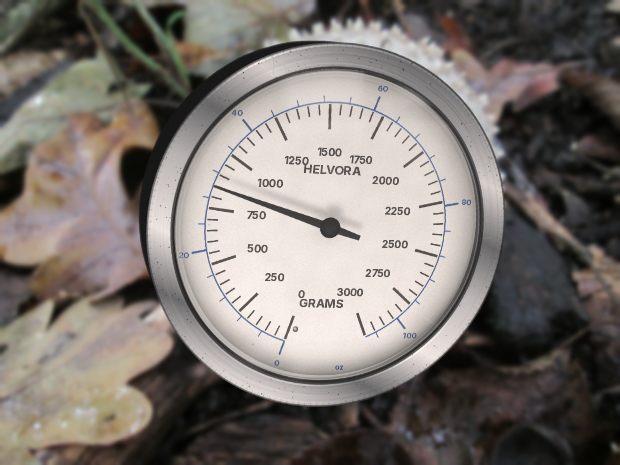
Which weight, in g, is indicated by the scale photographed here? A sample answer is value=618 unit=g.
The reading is value=850 unit=g
